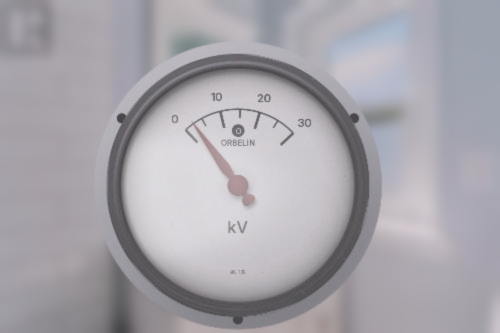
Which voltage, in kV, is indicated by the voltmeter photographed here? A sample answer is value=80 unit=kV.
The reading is value=2.5 unit=kV
